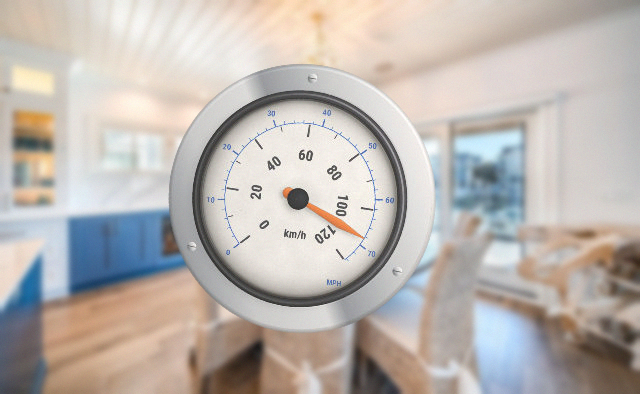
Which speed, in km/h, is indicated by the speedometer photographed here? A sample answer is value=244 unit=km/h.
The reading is value=110 unit=km/h
